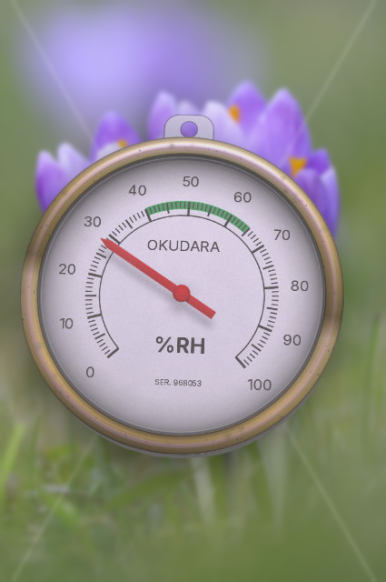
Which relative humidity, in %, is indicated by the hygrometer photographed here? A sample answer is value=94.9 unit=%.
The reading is value=28 unit=%
